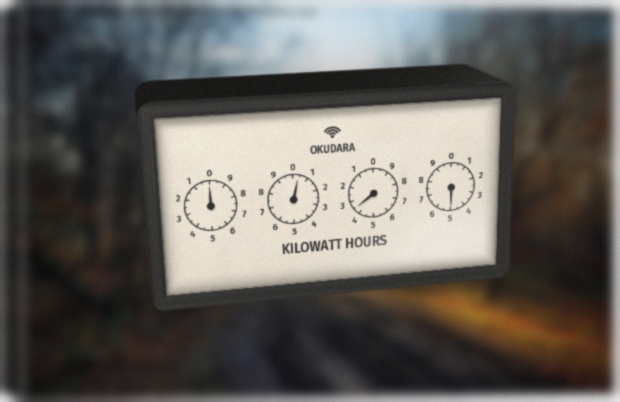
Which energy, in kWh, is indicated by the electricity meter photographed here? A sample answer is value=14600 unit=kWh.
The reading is value=35 unit=kWh
